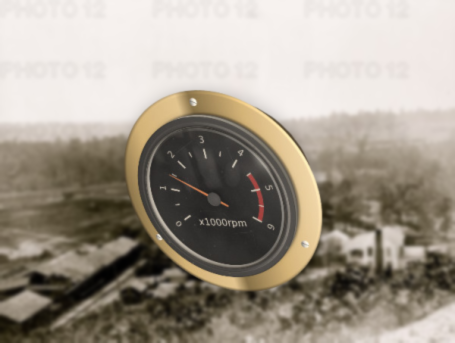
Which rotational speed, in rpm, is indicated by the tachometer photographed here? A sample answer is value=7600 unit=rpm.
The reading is value=1500 unit=rpm
